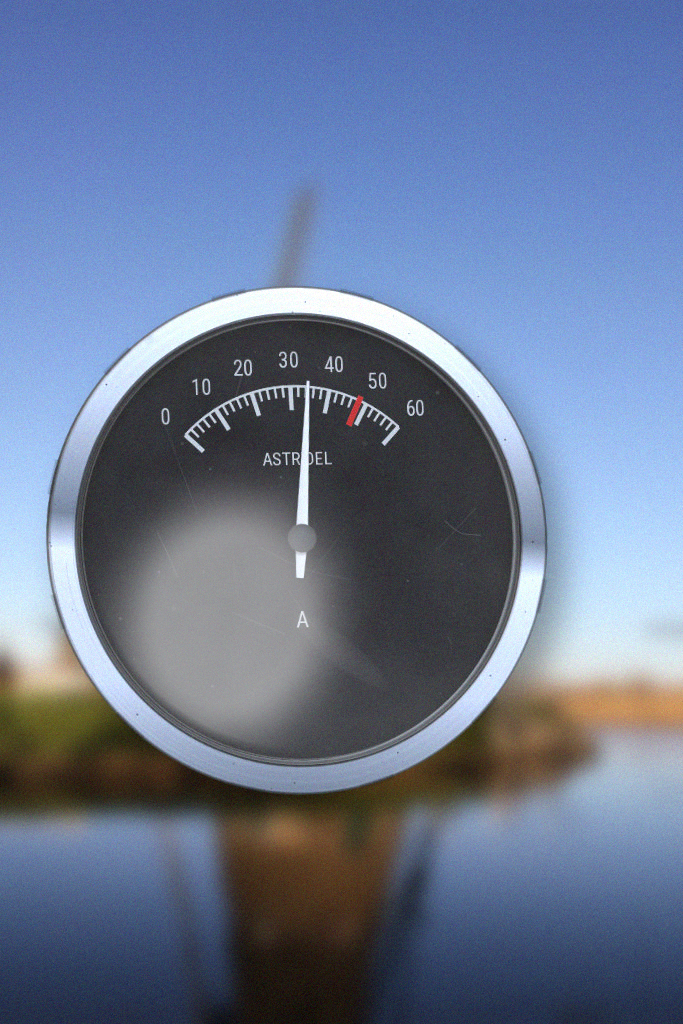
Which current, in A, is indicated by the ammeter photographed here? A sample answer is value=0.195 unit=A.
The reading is value=34 unit=A
